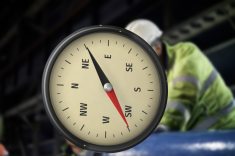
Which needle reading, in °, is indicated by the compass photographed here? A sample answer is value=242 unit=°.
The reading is value=240 unit=°
